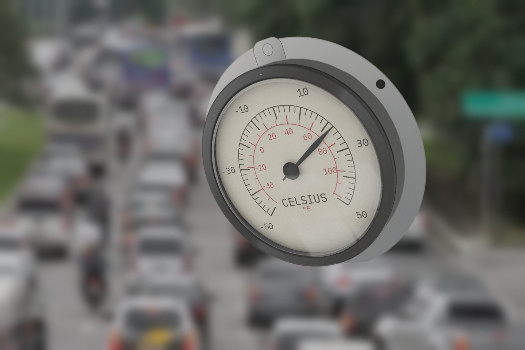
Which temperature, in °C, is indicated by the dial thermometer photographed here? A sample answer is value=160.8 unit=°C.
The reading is value=22 unit=°C
